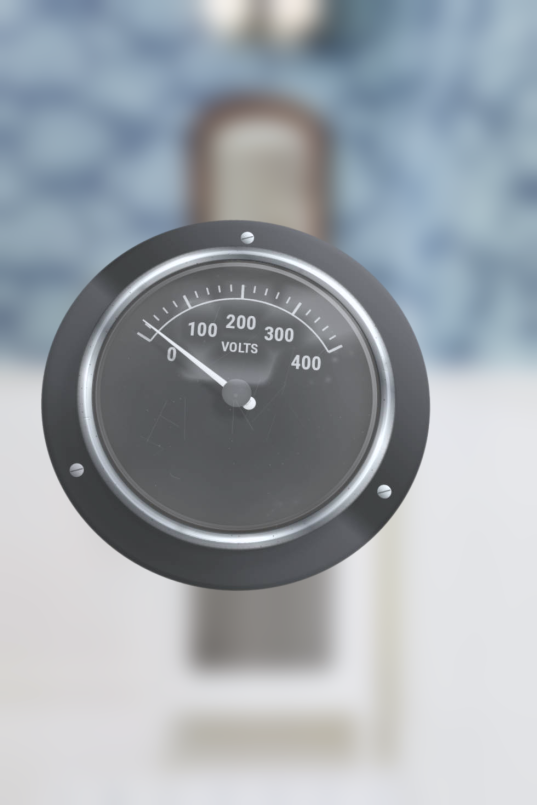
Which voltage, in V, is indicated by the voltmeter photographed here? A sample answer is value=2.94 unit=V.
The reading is value=20 unit=V
